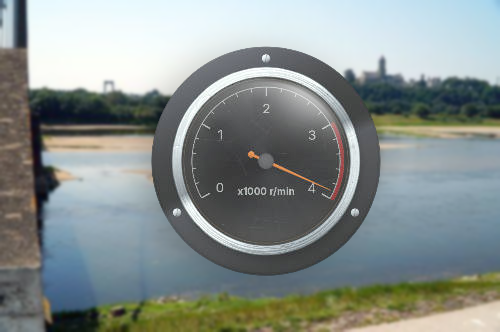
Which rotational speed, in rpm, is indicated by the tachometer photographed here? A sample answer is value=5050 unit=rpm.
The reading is value=3900 unit=rpm
